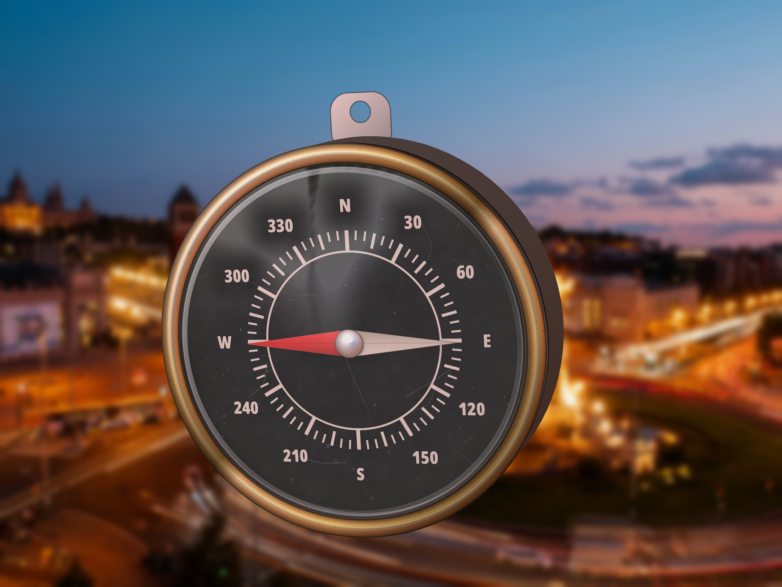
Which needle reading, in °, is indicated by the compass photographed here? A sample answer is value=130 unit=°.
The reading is value=270 unit=°
